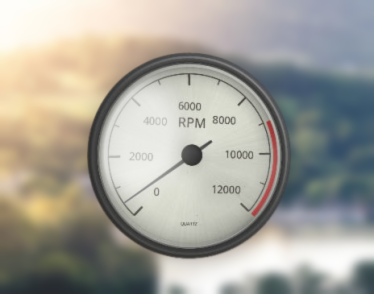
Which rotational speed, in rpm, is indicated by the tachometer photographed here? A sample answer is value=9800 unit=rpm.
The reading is value=500 unit=rpm
